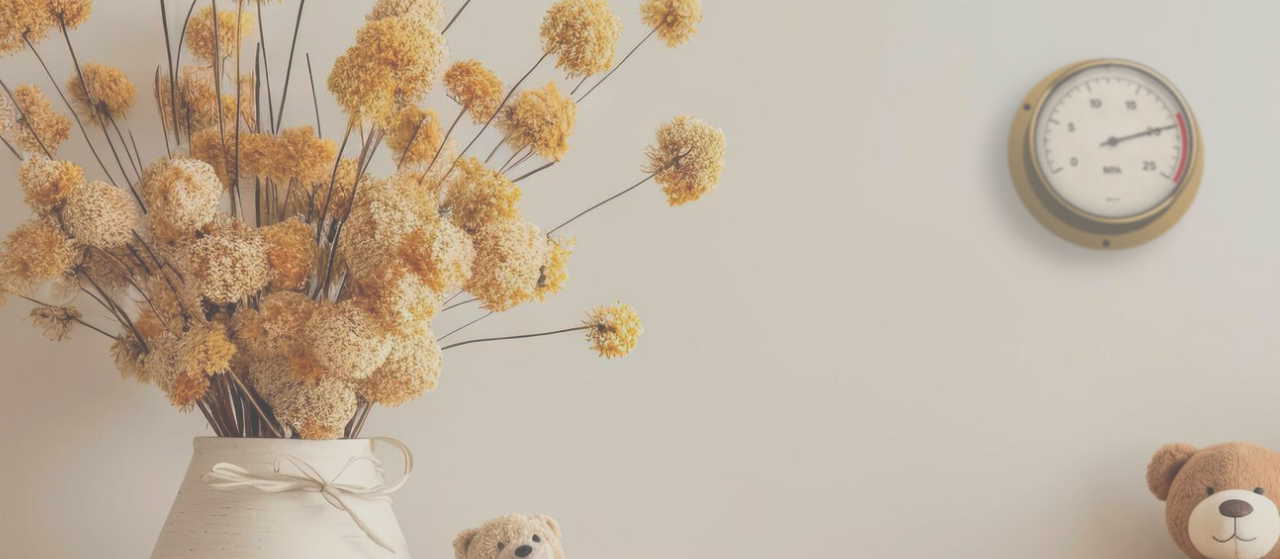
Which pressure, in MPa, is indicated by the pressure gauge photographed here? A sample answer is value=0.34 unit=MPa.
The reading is value=20 unit=MPa
